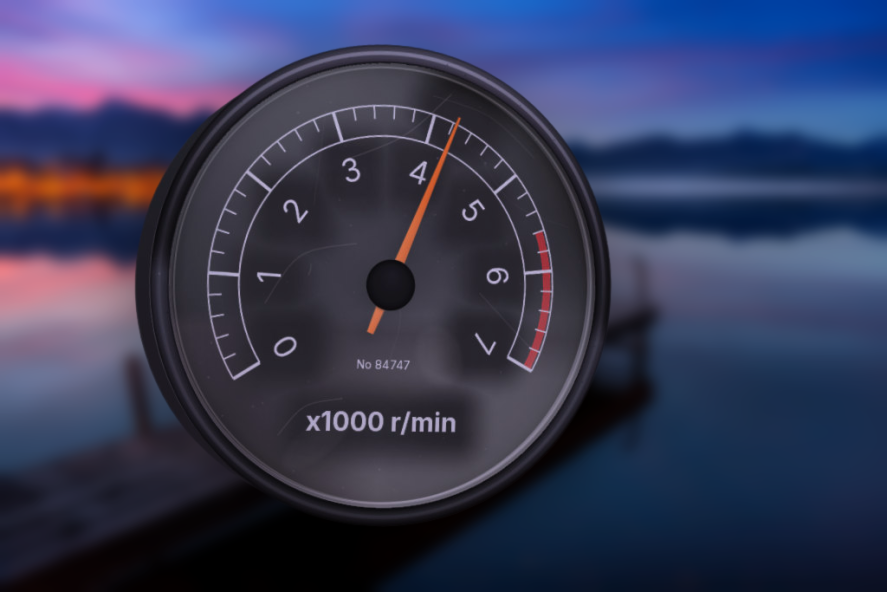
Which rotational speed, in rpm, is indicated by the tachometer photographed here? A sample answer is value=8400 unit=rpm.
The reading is value=4200 unit=rpm
